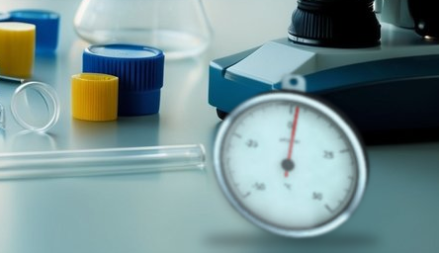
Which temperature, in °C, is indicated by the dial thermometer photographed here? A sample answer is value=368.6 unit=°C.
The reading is value=2.5 unit=°C
